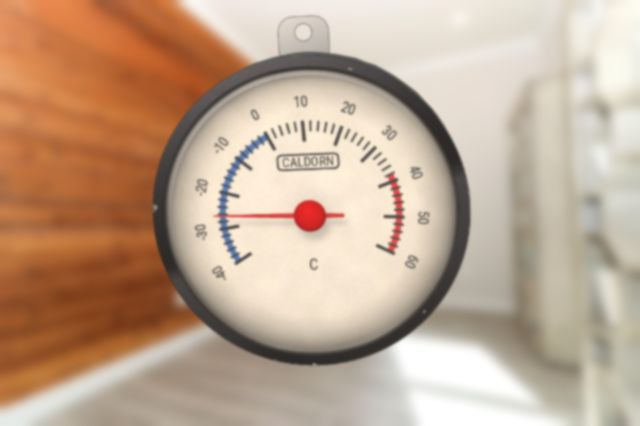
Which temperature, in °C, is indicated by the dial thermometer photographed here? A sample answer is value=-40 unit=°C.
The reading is value=-26 unit=°C
